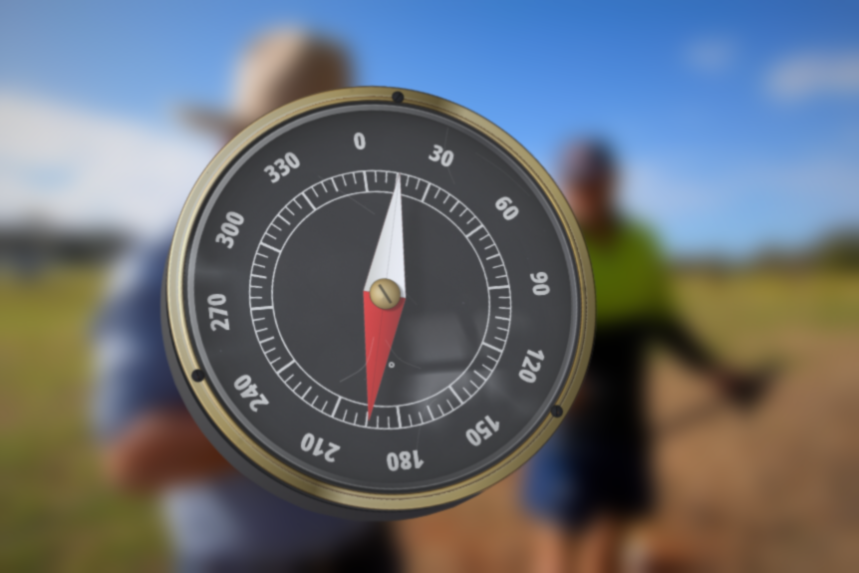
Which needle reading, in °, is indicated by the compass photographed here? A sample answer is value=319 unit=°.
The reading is value=195 unit=°
